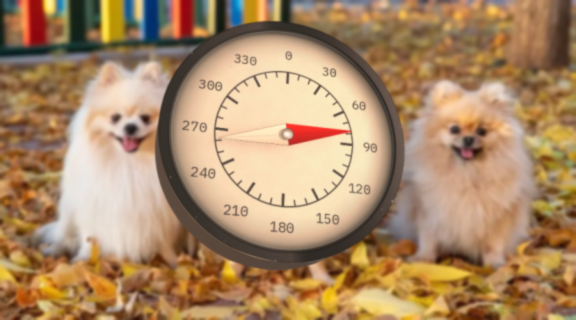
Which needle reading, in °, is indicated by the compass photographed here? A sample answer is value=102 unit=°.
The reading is value=80 unit=°
